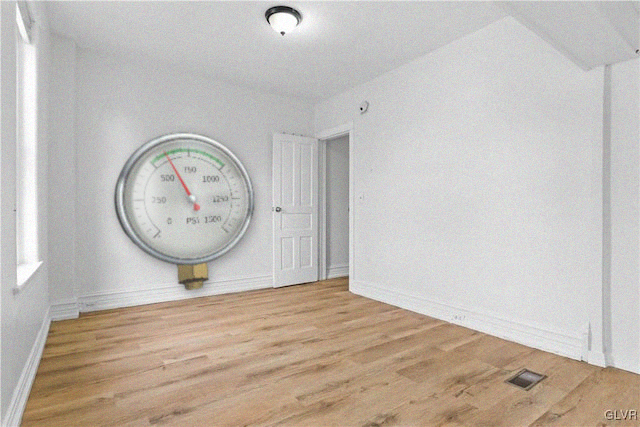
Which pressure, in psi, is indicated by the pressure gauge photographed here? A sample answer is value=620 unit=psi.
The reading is value=600 unit=psi
